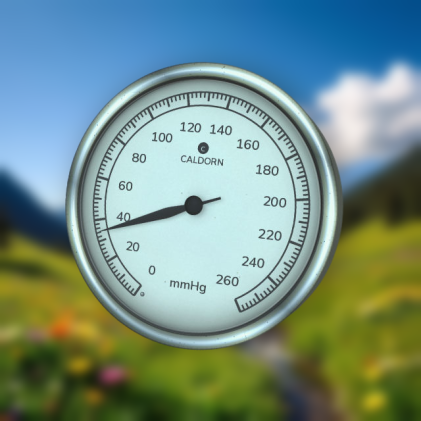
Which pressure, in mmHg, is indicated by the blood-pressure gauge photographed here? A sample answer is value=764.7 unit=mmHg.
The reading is value=34 unit=mmHg
